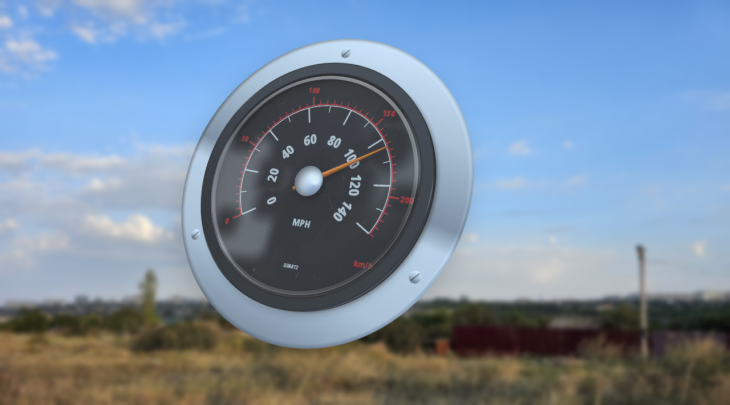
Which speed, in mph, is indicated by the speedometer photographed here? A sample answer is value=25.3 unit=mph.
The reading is value=105 unit=mph
